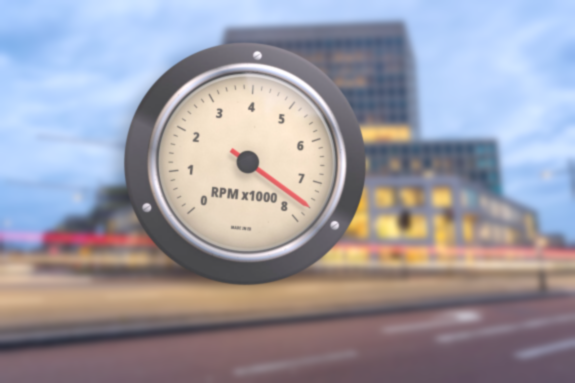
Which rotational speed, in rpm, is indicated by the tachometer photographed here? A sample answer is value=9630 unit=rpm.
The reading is value=7600 unit=rpm
